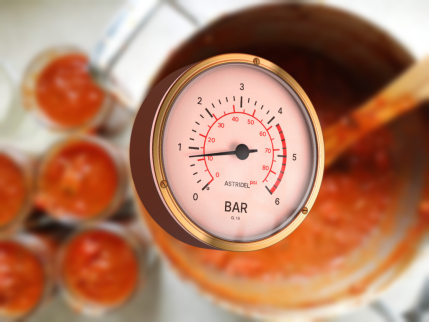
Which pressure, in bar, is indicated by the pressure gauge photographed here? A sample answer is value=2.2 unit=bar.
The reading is value=0.8 unit=bar
